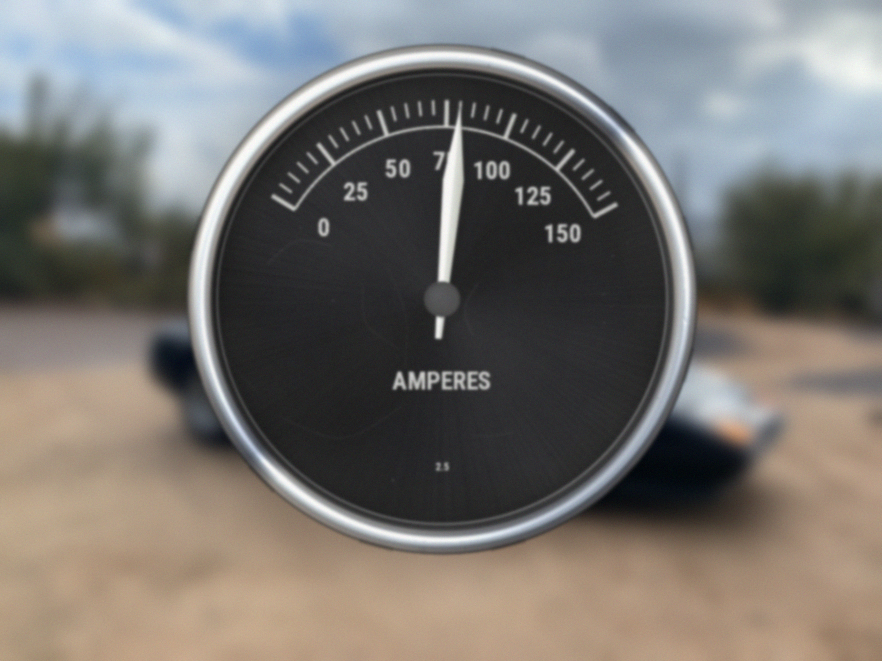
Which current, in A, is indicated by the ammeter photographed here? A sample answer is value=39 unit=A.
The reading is value=80 unit=A
